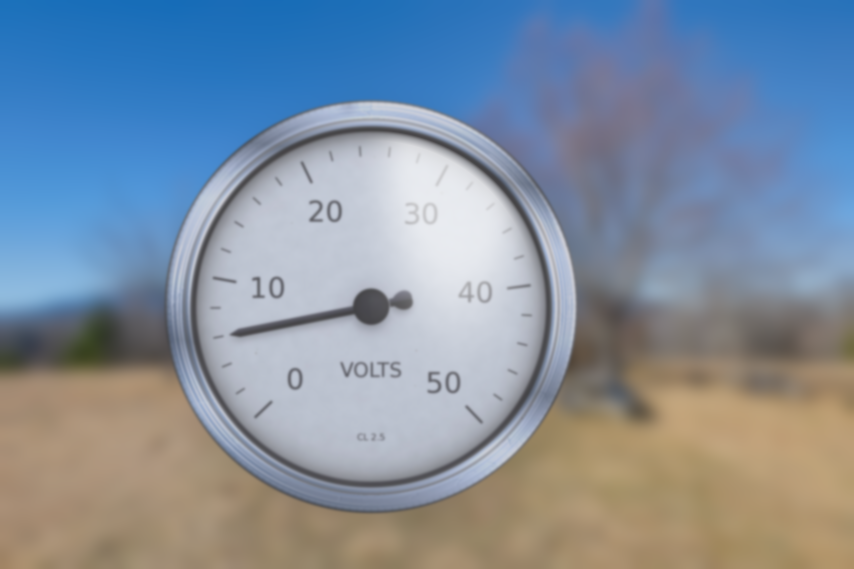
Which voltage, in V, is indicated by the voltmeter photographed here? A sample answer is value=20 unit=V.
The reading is value=6 unit=V
